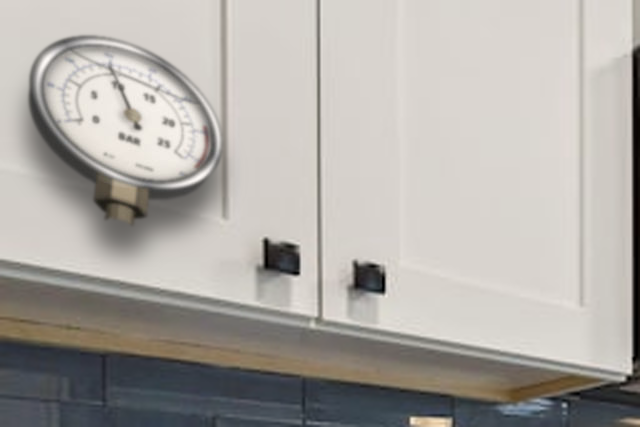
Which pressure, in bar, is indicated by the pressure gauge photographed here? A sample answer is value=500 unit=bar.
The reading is value=10 unit=bar
